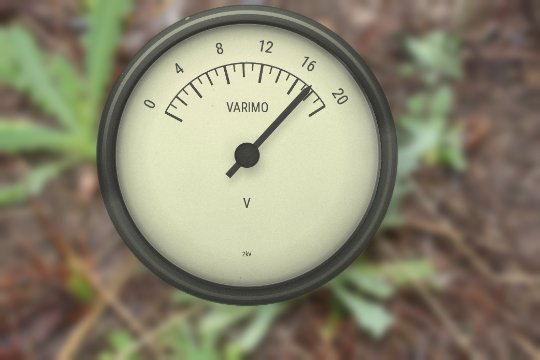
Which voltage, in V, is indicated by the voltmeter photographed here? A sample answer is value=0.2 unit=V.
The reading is value=17.5 unit=V
